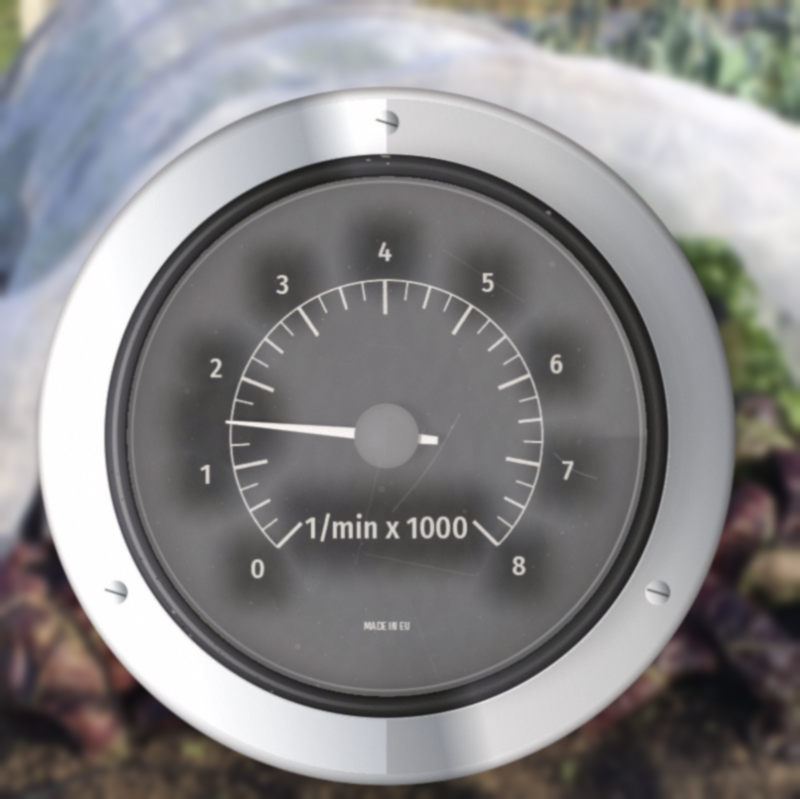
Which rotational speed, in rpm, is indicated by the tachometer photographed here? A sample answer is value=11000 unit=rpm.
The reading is value=1500 unit=rpm
